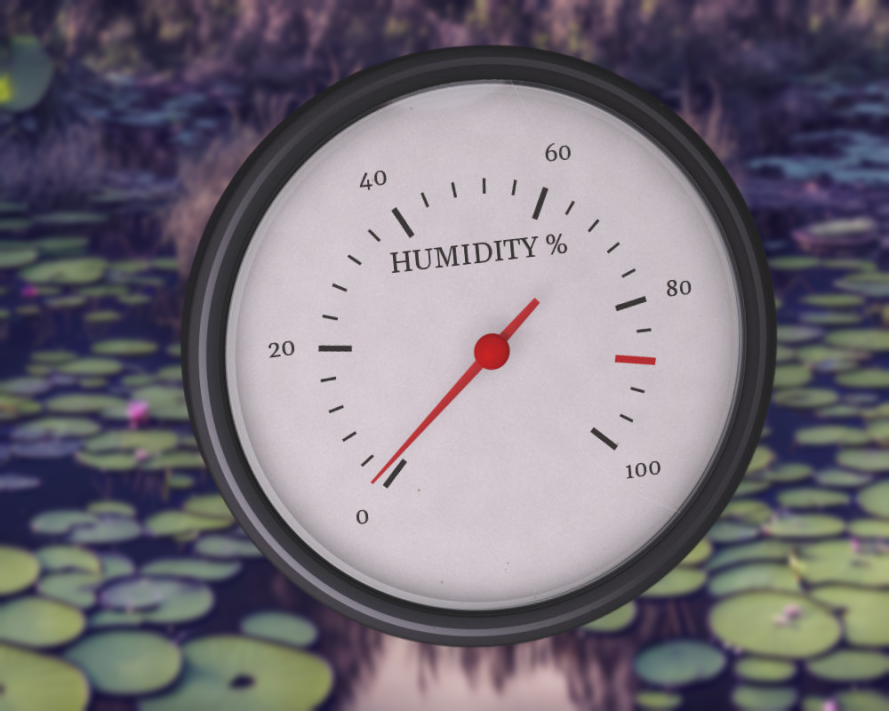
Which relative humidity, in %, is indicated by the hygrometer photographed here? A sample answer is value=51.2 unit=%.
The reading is value=2 unit=%
